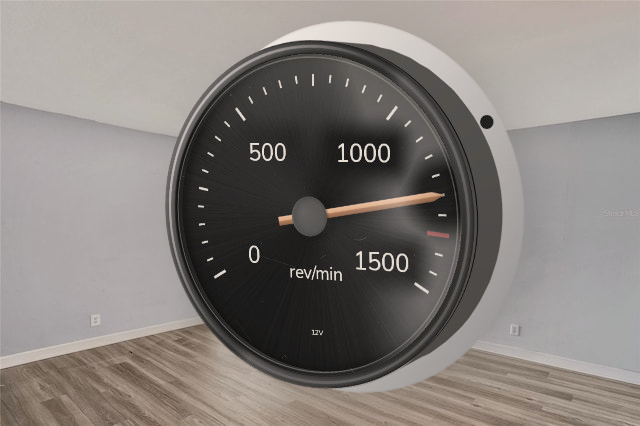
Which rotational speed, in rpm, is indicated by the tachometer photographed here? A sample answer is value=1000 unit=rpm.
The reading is value=1250 unit=rpm
